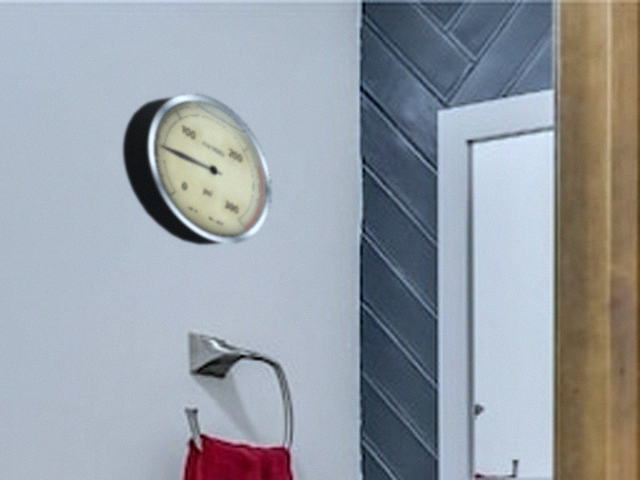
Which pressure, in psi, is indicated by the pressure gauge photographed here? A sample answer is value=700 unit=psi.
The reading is value=50 unit=psi
